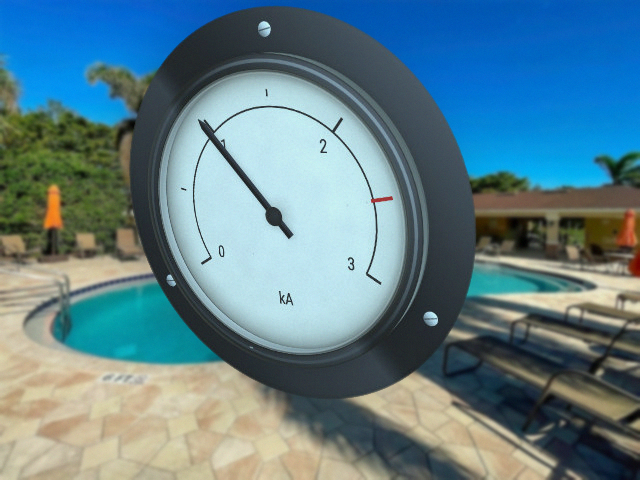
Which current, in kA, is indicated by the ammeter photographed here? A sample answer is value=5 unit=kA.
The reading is value=1 unit=kA
